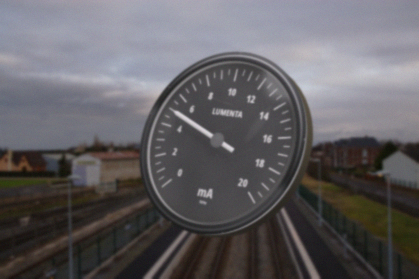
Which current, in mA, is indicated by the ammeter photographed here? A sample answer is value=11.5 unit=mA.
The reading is value=5 unit=mA
